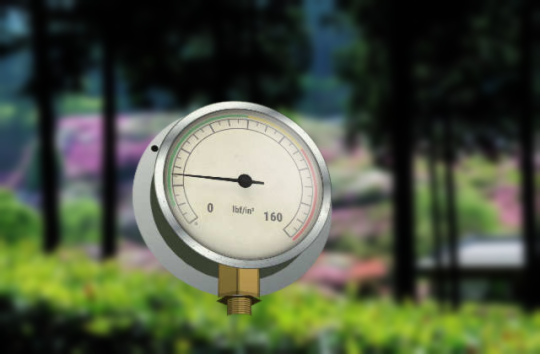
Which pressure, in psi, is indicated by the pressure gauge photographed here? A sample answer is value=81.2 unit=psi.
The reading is value=25 unit=psi
